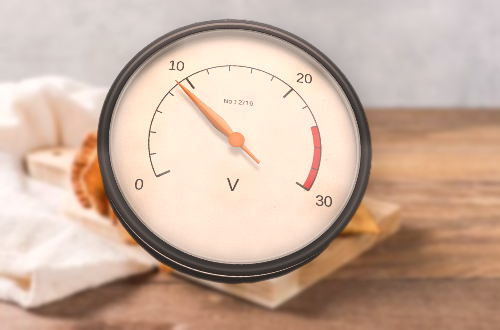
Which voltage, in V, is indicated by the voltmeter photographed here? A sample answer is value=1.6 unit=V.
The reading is value=9 unit=V
